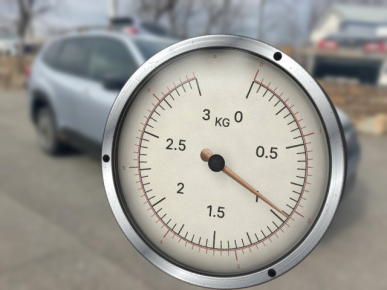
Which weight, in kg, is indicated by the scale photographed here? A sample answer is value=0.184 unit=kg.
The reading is value=0.95 unit=kg
